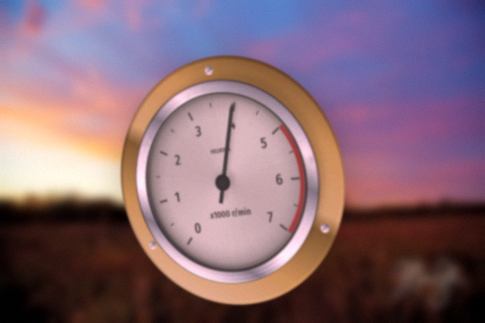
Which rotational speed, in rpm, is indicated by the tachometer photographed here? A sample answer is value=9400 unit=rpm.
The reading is value=4000 unit=rpm
